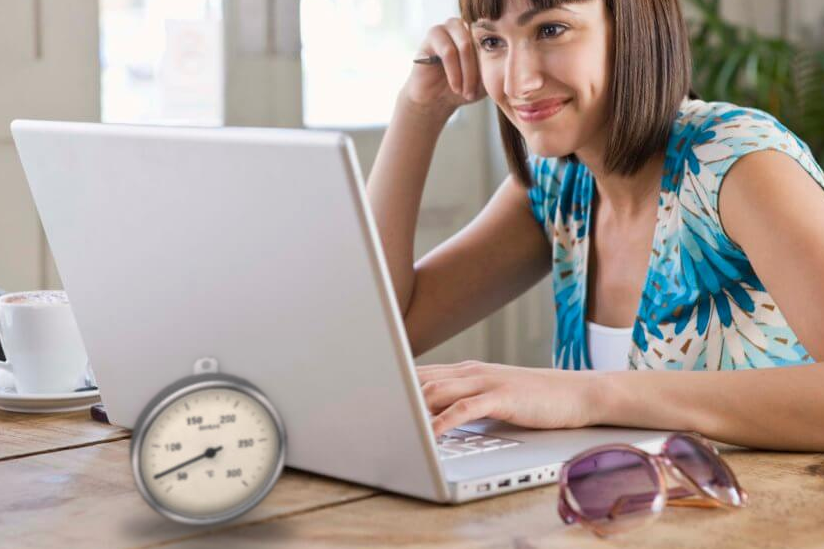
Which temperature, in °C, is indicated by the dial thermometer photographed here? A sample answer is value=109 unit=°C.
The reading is value=70 unit=°C
